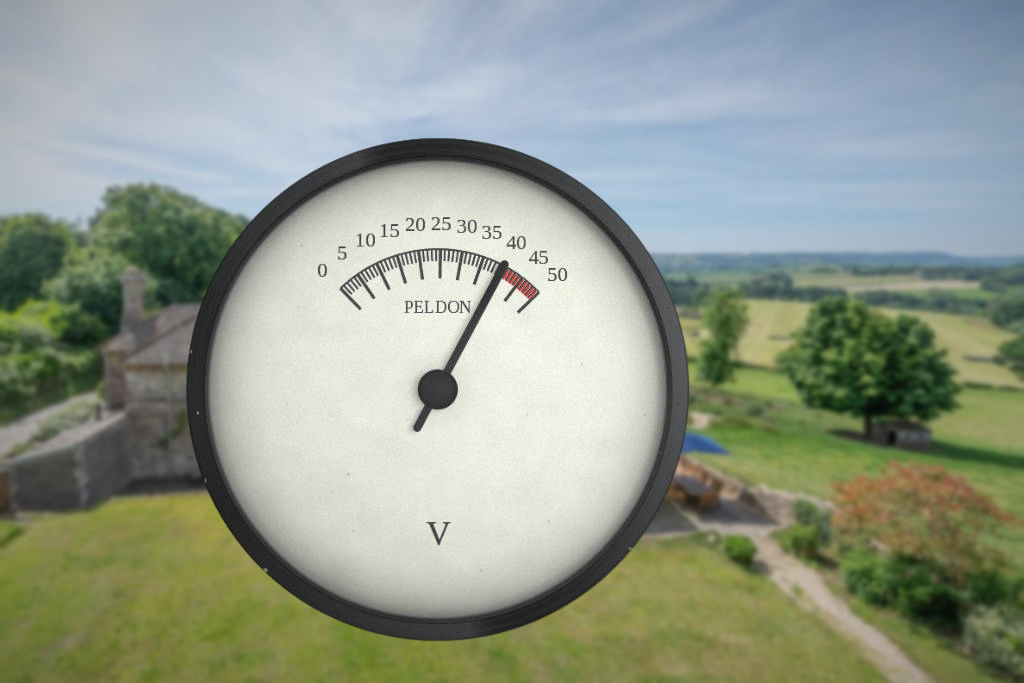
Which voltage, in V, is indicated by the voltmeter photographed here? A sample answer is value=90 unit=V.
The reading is value=40 unit=V
